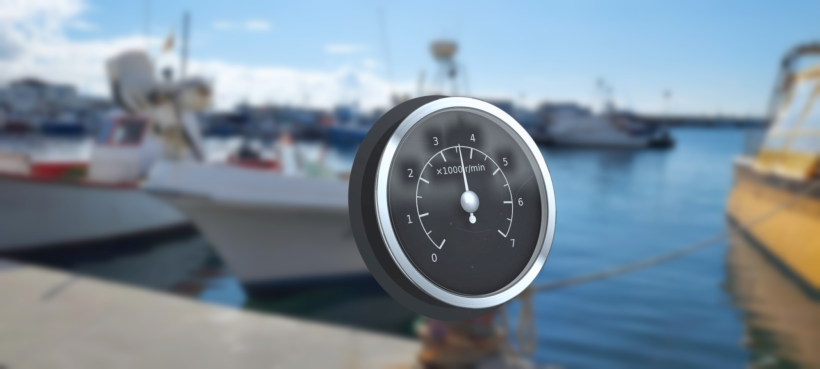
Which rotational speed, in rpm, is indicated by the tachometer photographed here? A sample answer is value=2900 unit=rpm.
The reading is value=3500 unit=rpm
